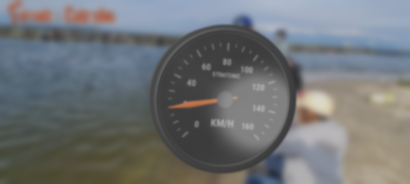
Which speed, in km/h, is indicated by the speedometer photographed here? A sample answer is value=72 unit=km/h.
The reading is value=20 unit=km/h
